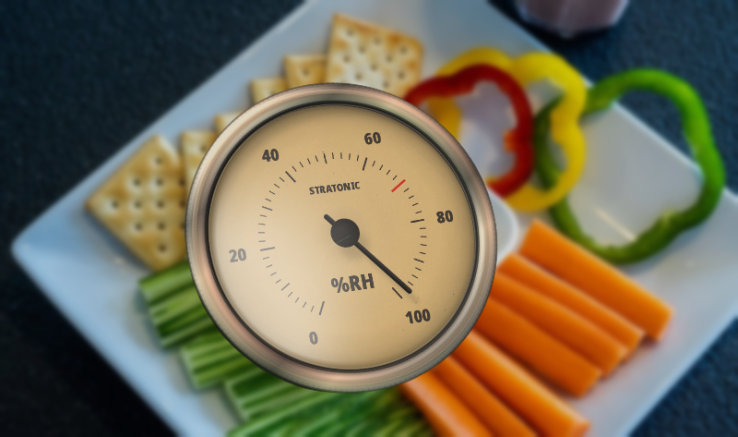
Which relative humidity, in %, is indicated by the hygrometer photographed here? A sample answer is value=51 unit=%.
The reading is value=98 unit=%
